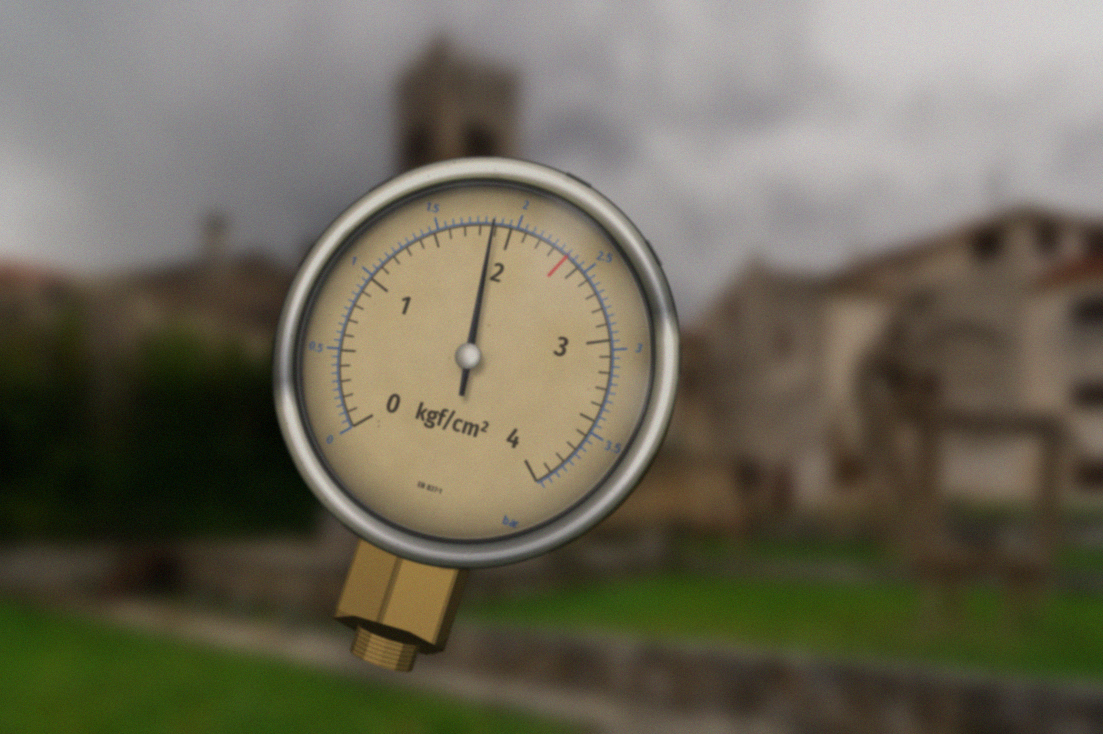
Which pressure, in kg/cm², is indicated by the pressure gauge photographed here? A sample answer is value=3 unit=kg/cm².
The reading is value=1.9 unit=kg/cm²
